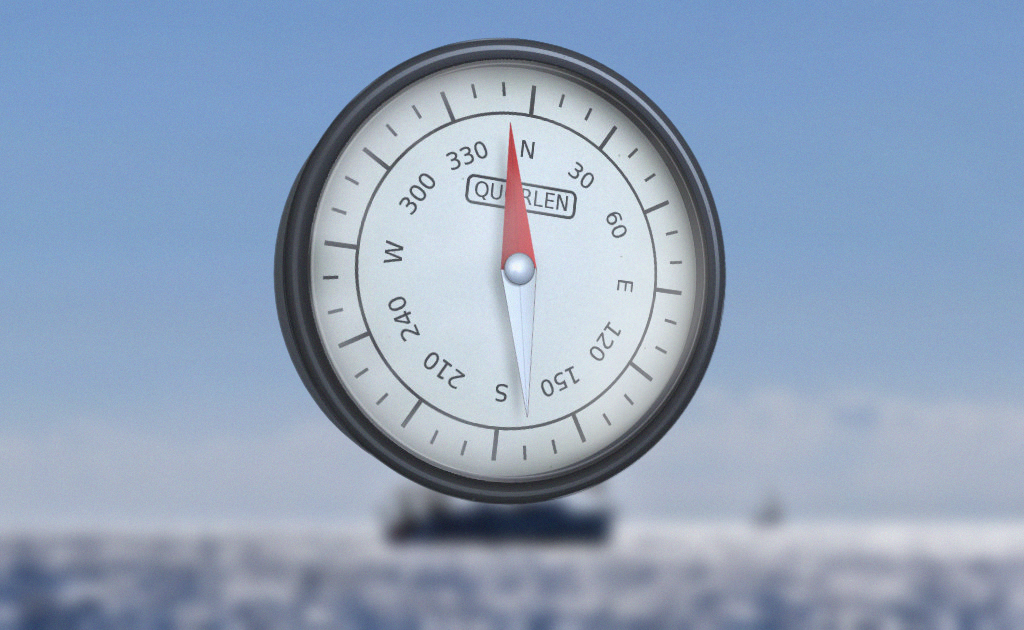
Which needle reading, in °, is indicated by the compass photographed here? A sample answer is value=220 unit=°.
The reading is value=350 unit=°
